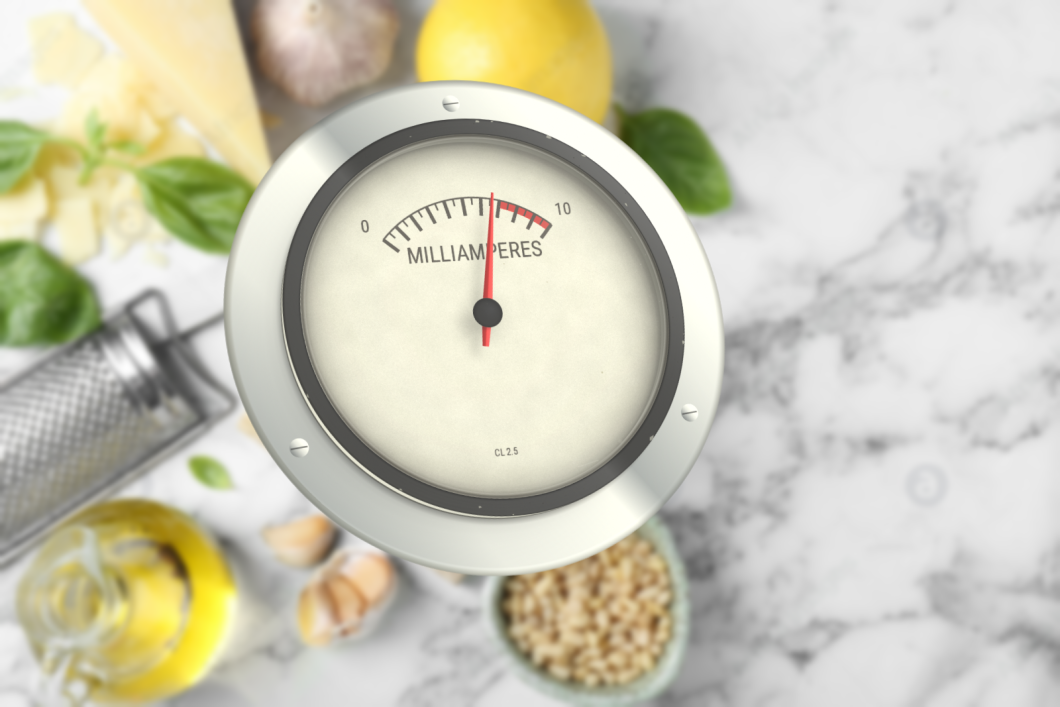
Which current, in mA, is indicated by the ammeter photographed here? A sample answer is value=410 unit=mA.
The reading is value=6.5 unit=mA
